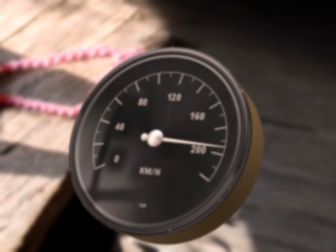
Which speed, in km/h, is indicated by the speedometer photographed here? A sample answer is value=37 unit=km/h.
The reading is value=195 unit=km/h
